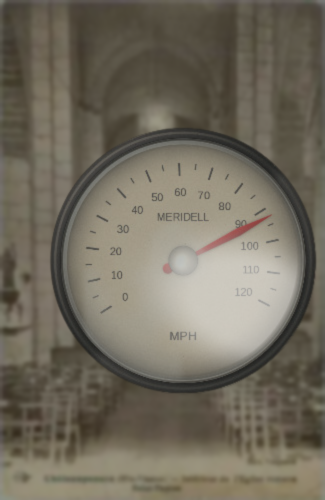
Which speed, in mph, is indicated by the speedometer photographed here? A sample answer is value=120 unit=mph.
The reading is value=92.5 unit=mph
